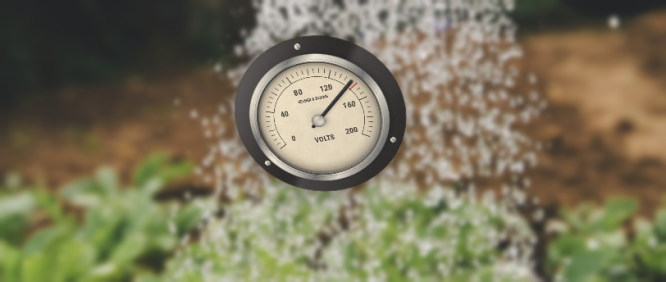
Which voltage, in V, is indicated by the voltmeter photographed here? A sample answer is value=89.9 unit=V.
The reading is value=140 unit=V
